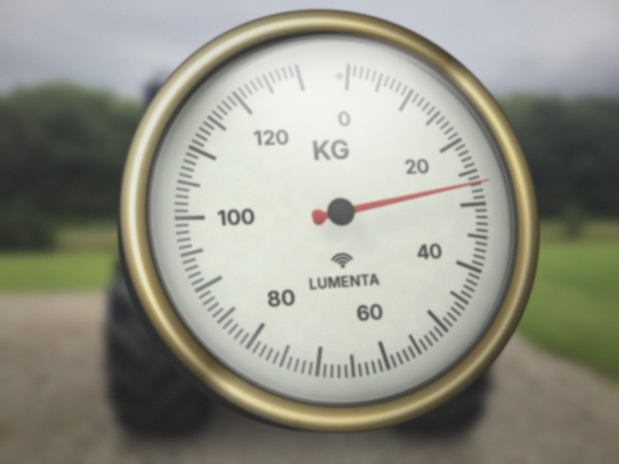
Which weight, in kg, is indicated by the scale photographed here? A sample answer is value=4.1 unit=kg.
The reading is value=27 unit=kg
